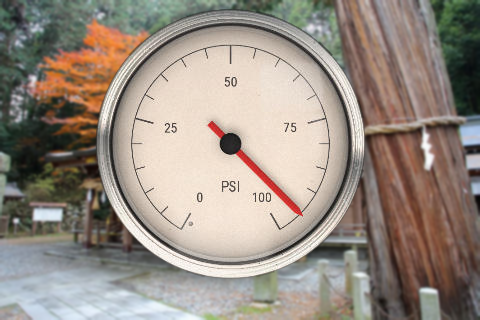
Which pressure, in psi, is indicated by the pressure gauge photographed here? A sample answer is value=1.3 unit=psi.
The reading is value=95 unit=psi
